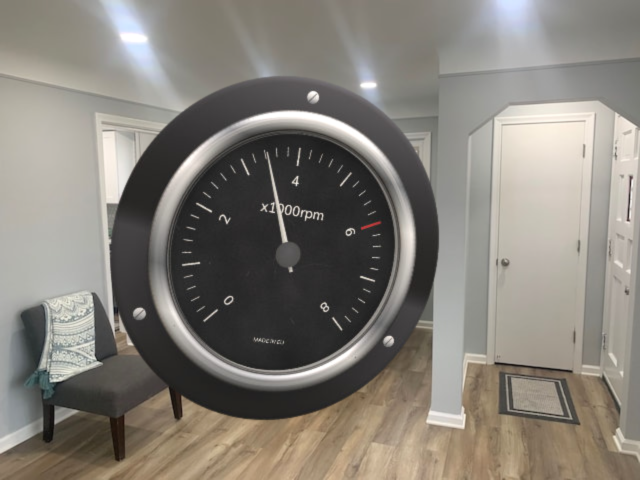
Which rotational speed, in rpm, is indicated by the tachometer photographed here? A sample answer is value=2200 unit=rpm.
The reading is value=3400 unit=rpm
